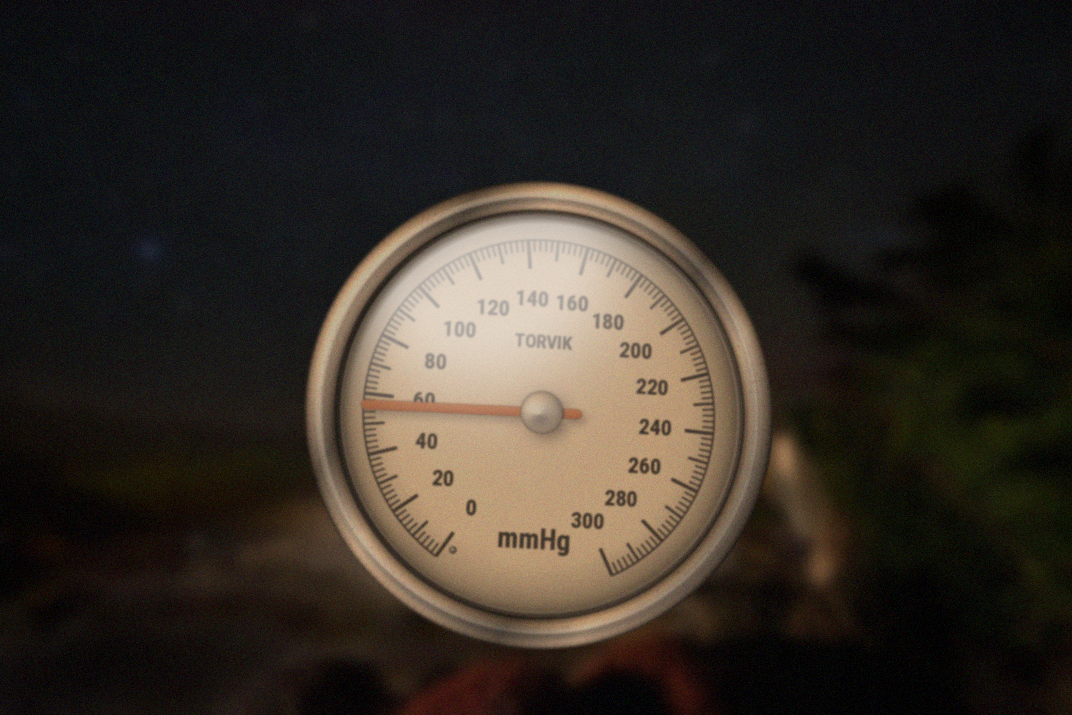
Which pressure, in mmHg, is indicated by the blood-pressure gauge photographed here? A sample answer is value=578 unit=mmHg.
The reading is value=56 unit=mmHg
